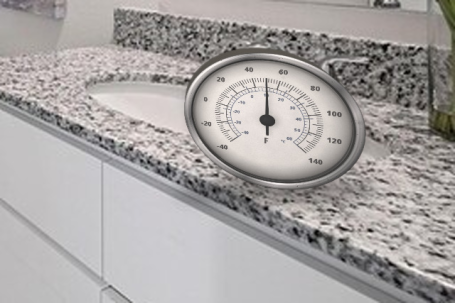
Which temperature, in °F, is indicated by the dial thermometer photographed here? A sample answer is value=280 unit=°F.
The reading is value=50 unit=°F
